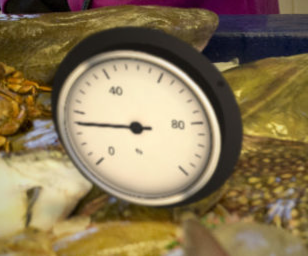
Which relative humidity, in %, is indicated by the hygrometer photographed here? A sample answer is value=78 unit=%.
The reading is value=16 unit=%
